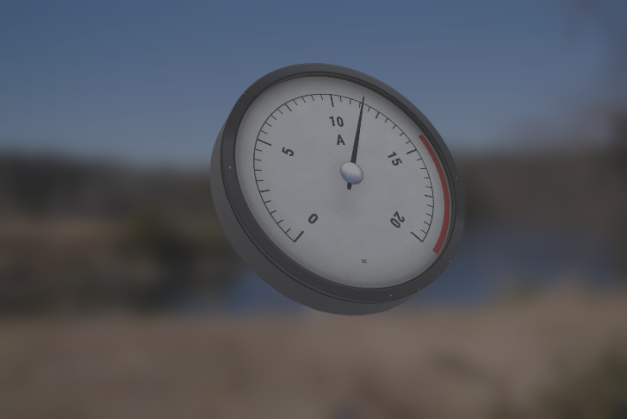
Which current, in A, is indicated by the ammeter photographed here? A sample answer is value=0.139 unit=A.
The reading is value=11.5 unit=A
